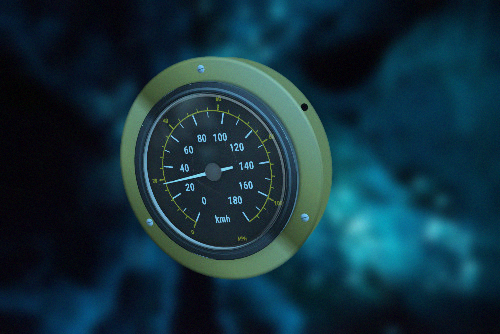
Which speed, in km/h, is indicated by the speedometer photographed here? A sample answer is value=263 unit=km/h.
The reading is value=30 unit=km/h
